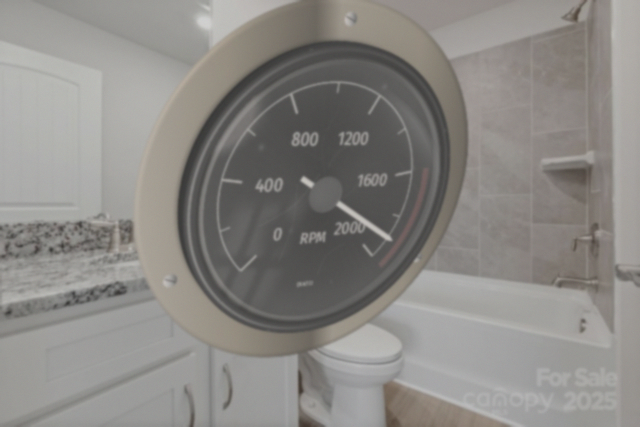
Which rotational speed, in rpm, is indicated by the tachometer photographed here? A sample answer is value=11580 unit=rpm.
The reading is value=1900 unit=rpm
